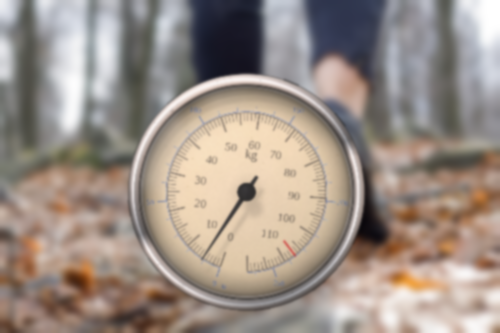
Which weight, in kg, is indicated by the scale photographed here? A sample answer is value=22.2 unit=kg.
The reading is value=5 unit=kg
